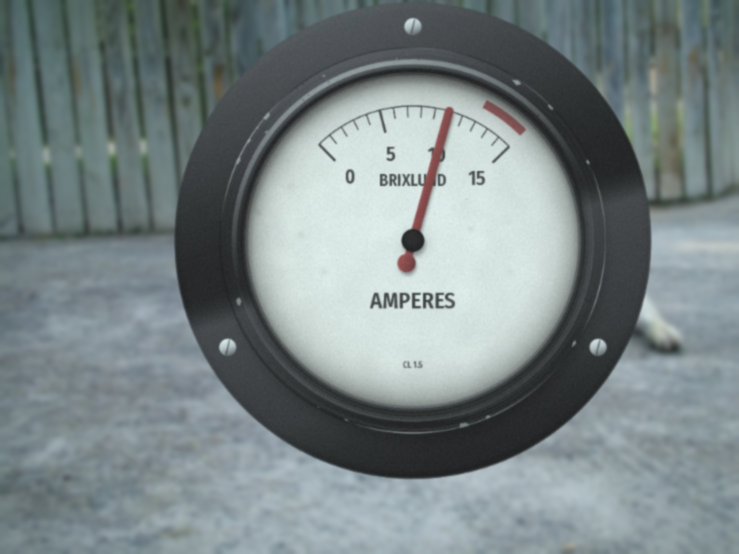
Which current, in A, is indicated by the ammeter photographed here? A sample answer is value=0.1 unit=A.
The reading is value=10 unit=A
